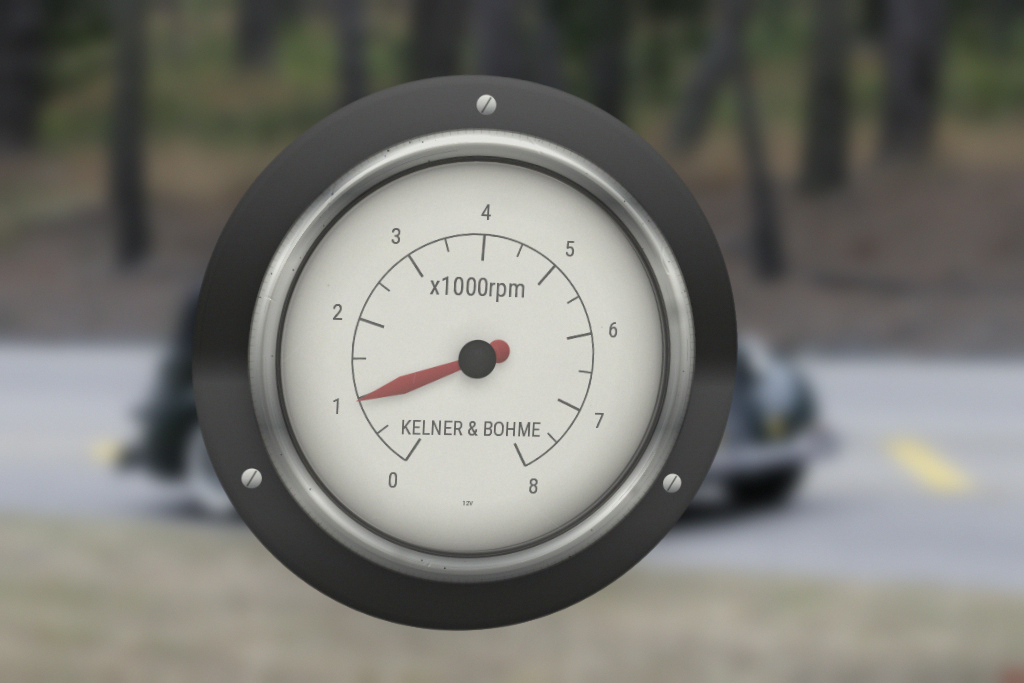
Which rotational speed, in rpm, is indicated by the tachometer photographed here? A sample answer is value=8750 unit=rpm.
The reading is value=1000 unit=rpm
